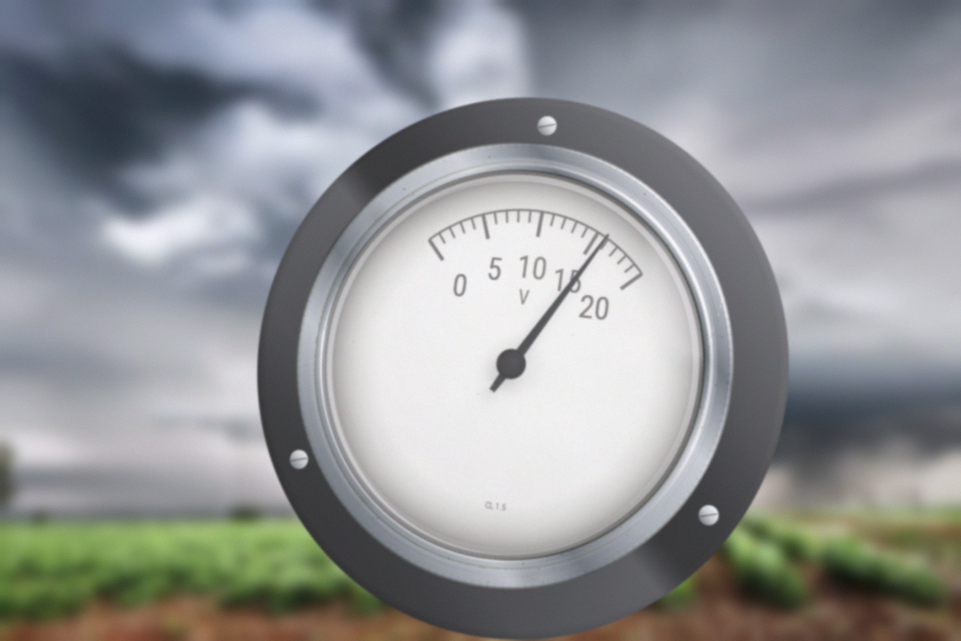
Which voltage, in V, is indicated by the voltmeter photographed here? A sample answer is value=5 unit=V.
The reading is value=16 unit=V
